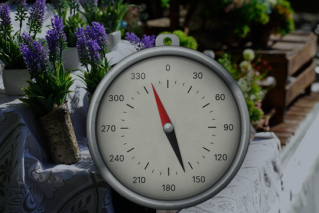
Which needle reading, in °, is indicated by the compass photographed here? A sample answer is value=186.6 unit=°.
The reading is value=340 unit=°
